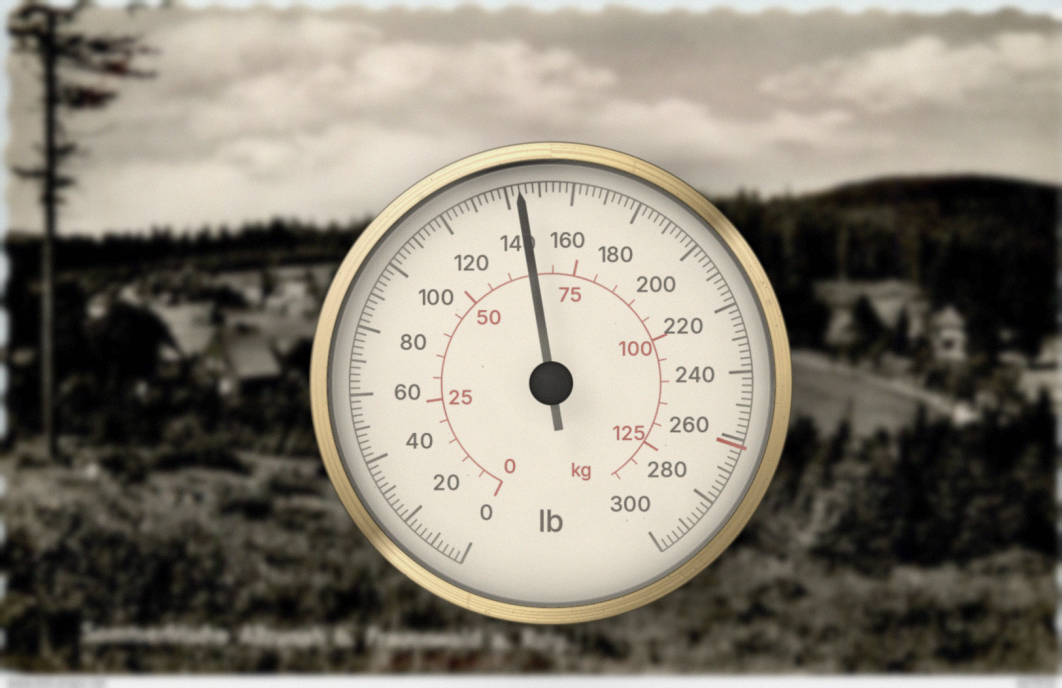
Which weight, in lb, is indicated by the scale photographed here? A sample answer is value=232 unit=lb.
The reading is value=144 unit=lb
